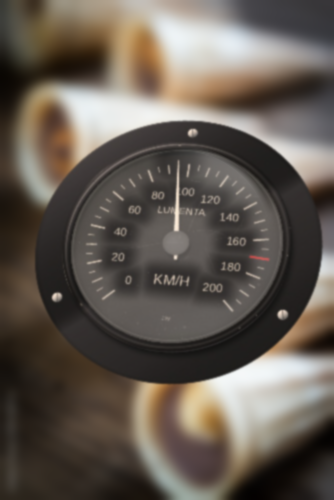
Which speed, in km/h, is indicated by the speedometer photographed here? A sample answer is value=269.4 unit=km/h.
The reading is value=95 unit=km/h
